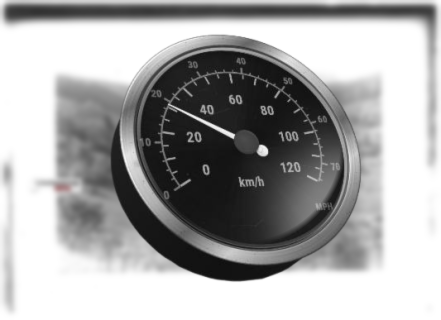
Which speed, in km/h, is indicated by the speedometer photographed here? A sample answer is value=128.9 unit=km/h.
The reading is value=30 unit=km/h
